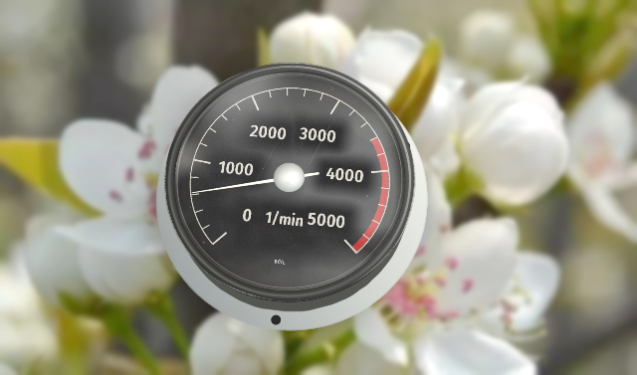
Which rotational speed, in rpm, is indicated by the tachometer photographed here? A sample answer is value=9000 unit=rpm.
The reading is value=600 unit=rpm
